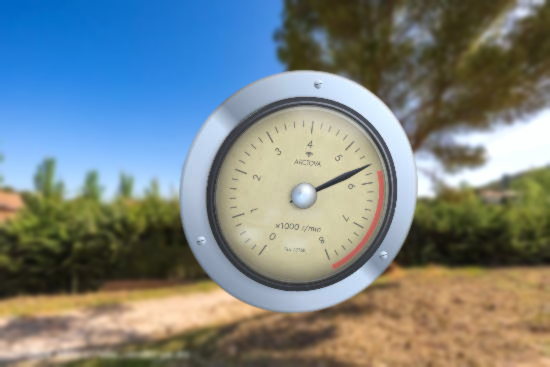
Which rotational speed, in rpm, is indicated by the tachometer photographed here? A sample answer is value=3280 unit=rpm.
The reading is value=5600 unit=rpm
